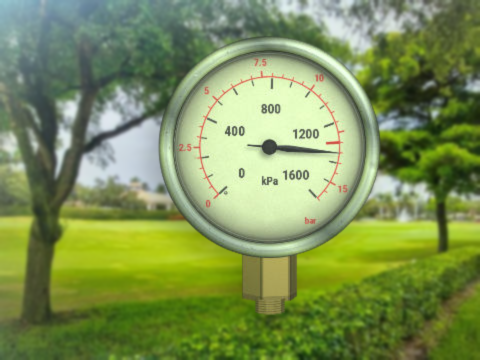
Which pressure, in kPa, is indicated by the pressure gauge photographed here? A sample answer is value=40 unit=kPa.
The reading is value=1350 unit=kPa
